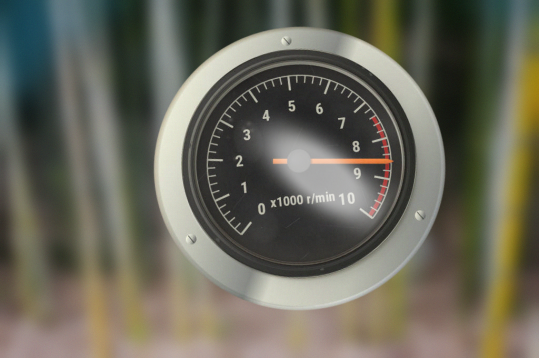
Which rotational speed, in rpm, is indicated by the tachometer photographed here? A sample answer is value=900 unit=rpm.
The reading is value=8600 unit=rpm
